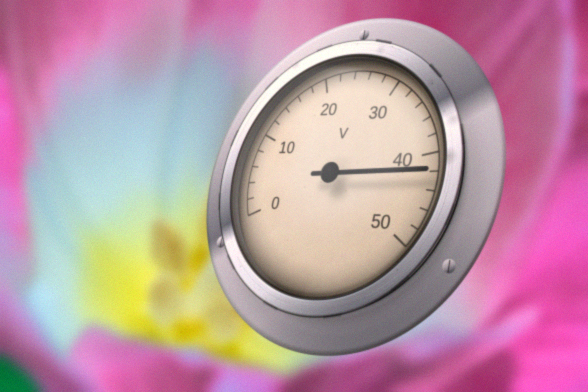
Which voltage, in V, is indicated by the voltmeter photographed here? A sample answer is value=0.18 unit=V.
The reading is value=42 unit=V
